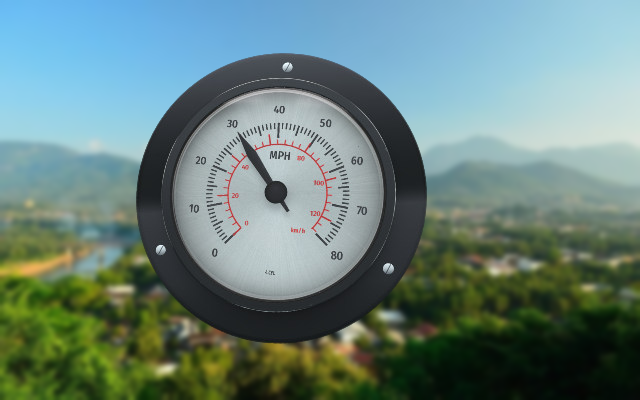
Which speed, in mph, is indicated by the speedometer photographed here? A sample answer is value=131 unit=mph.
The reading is value=30 unit=mph
